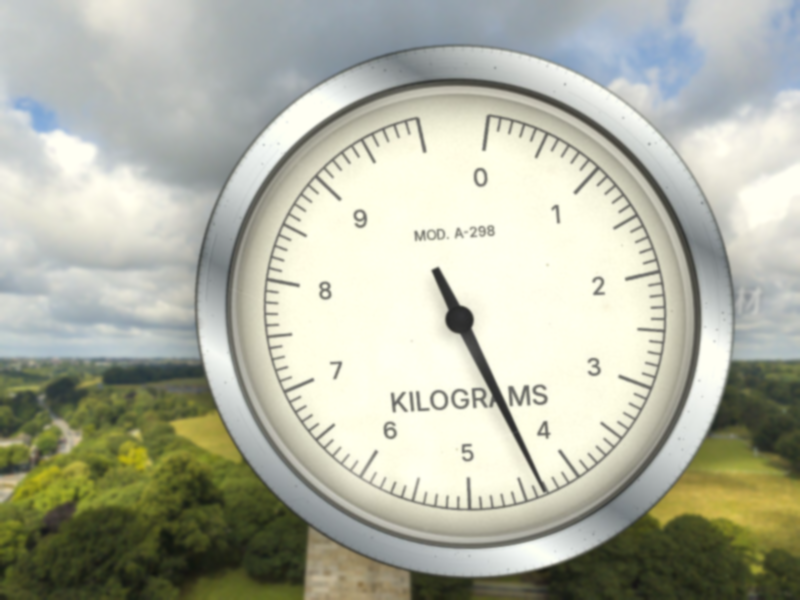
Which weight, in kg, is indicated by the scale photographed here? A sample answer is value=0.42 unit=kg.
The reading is value=4.3 unit=kg
